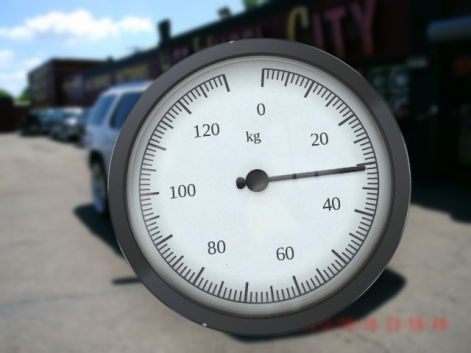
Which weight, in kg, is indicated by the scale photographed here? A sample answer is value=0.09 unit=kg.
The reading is value=31 unit=kg
